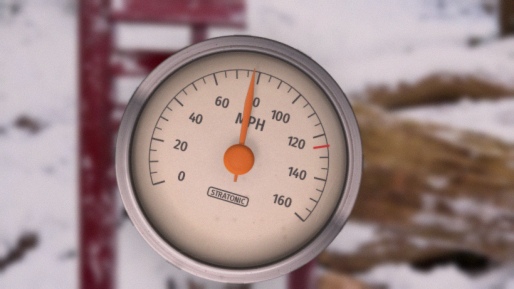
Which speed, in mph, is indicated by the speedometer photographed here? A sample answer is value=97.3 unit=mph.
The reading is value=77.5 unit=mph
